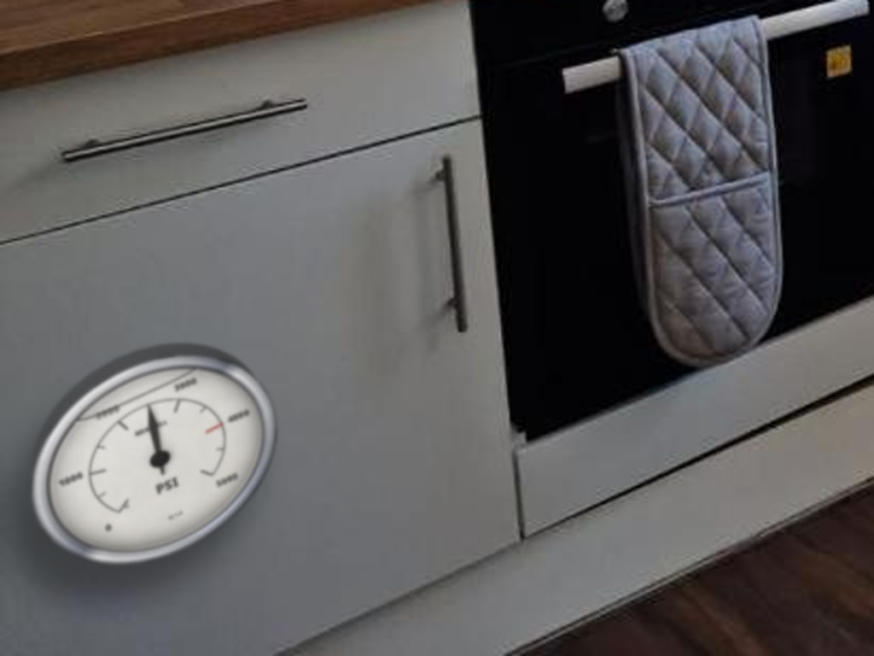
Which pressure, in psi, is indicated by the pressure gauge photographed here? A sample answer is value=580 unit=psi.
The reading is value=2500 unit=psi
